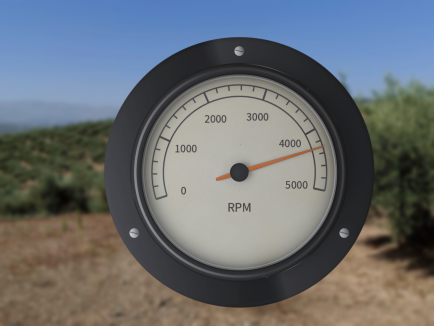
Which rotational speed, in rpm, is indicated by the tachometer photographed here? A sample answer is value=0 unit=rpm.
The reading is value=4300 unit=rpm
